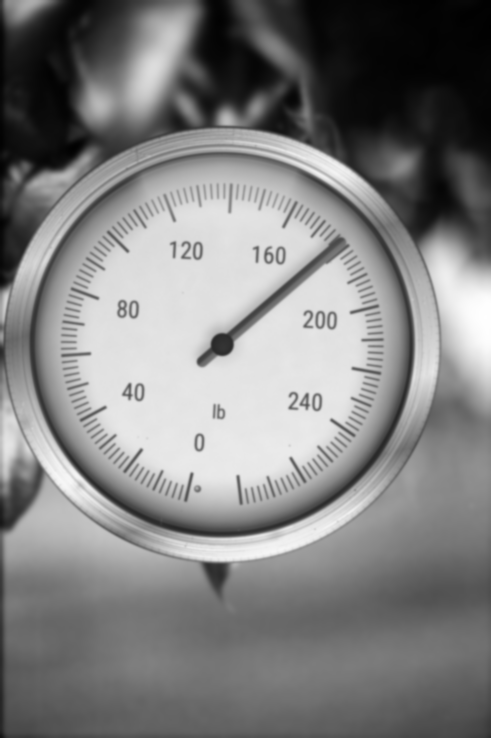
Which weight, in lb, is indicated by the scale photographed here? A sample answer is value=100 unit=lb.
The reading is value=178 unit=lb
